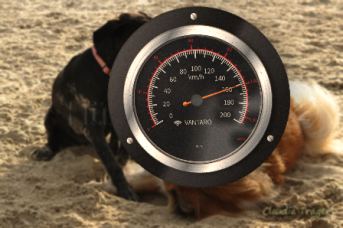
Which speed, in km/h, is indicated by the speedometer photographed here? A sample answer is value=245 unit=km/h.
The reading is value=160 unit=km/h
